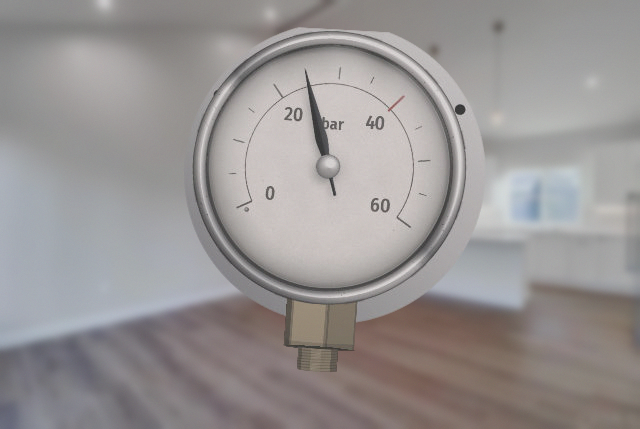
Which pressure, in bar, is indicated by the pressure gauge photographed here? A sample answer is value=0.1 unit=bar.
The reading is value=25 unit=bar
